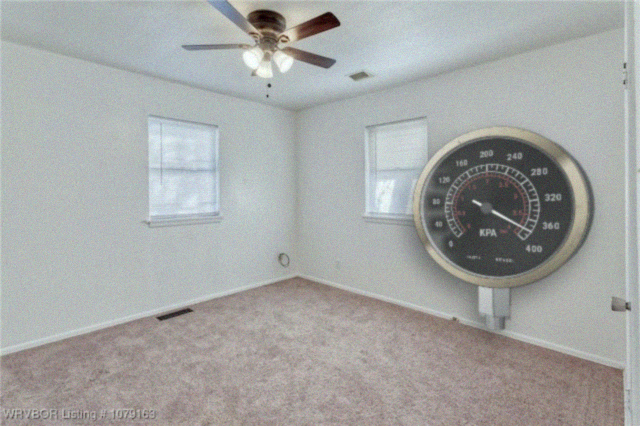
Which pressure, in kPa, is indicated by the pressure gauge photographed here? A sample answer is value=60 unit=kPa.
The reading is value=380 unit=kPa
